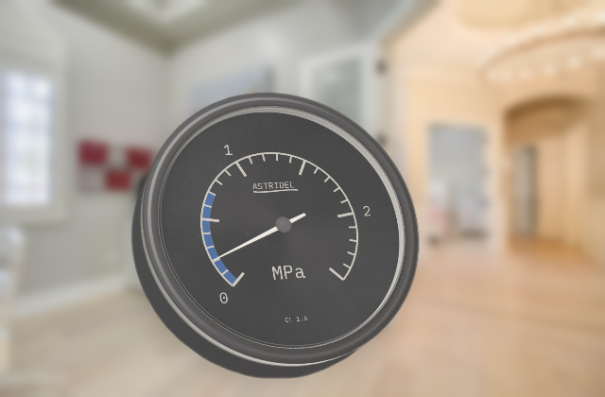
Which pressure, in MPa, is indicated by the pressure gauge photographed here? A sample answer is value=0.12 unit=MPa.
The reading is value=0.2 unit=MPa
